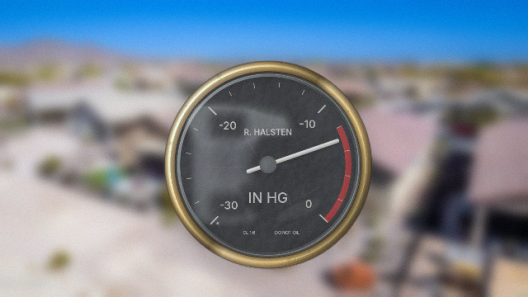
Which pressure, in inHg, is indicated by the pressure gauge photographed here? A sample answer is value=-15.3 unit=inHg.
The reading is value=-7 unit=inHg
